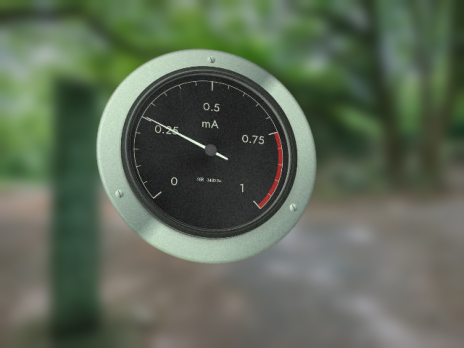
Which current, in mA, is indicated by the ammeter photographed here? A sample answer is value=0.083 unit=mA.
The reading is value=0.25 unit=mA
